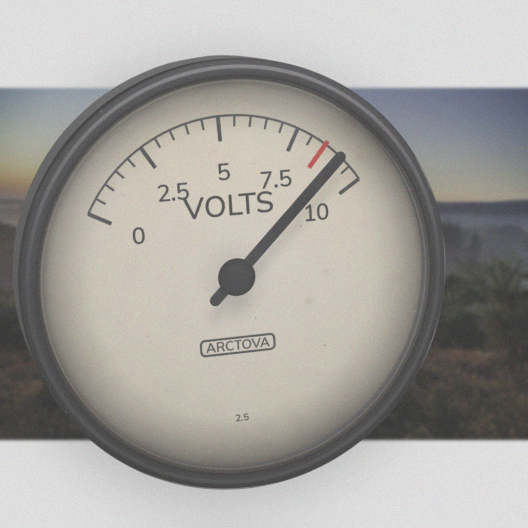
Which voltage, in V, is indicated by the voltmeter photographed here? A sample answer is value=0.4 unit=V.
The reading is value=9 unit=V
